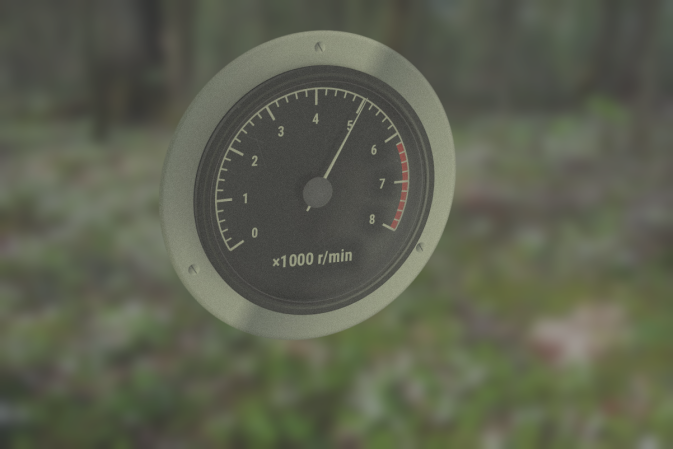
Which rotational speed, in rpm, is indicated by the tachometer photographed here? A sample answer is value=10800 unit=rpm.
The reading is value=5000 unit=rpm
